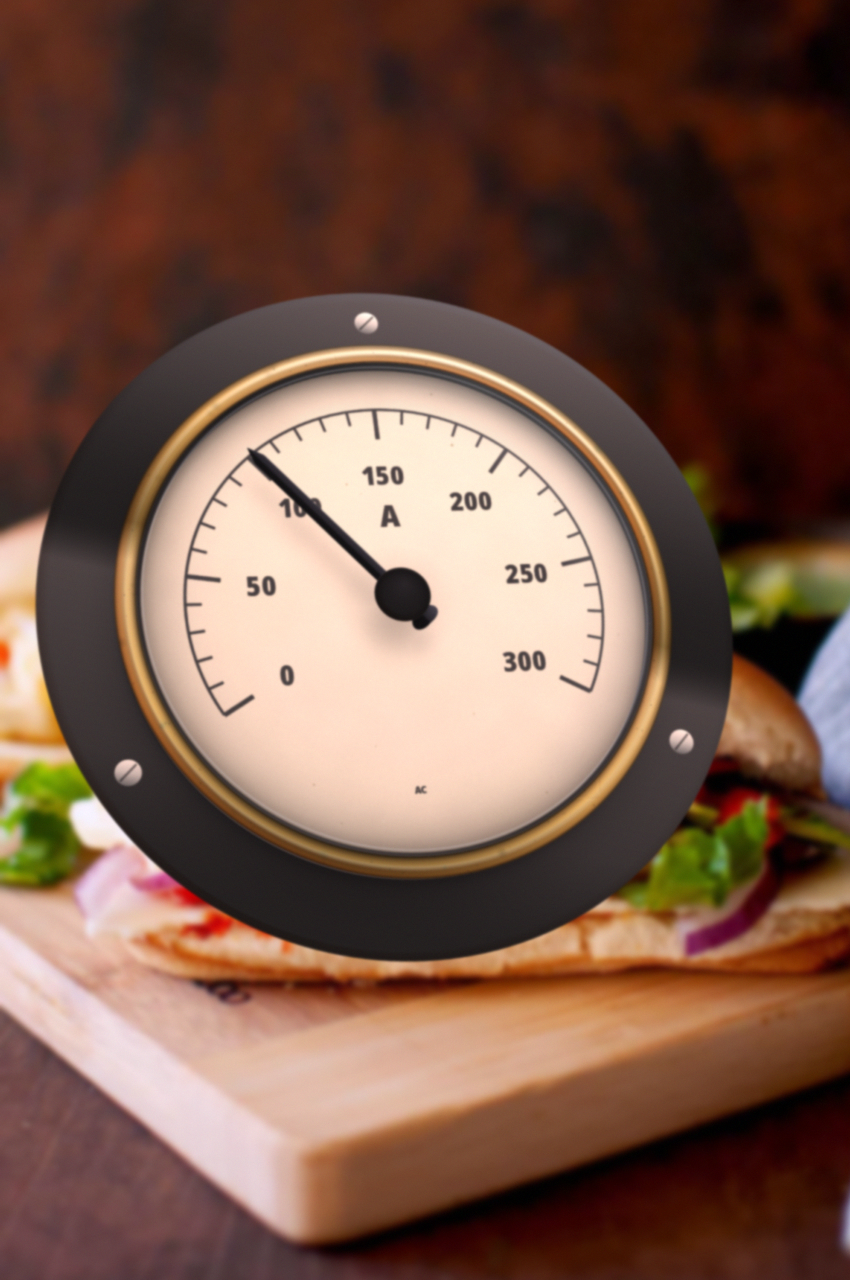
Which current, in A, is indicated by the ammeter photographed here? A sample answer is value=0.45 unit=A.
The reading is value=100 unit=A
